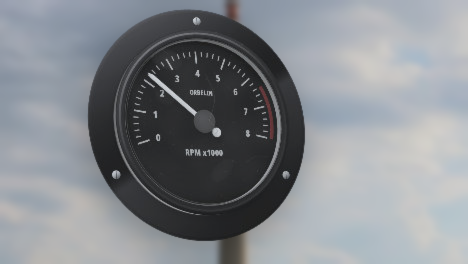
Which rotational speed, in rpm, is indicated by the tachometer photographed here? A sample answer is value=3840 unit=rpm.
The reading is value=2200 unit=rpm
